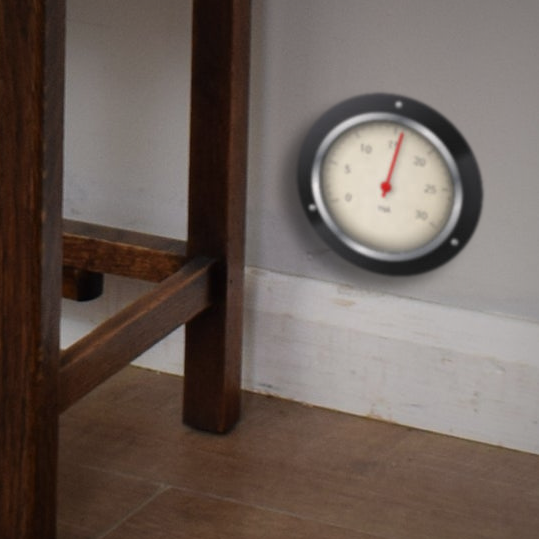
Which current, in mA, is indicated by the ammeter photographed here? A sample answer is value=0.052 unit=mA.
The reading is value=16 unit=mA
